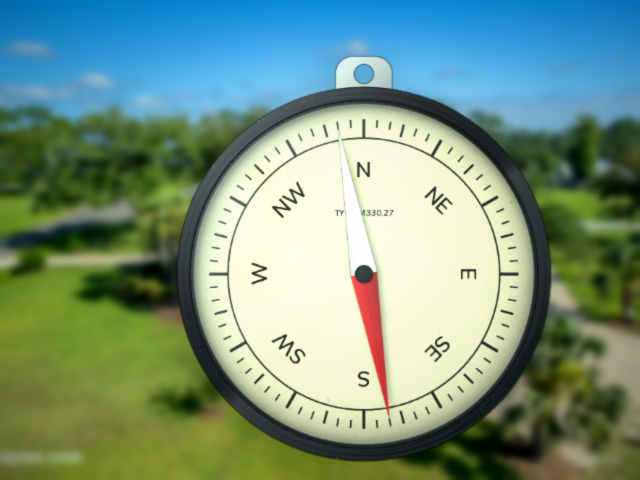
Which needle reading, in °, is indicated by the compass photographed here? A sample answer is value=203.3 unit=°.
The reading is value=170 unit=°
